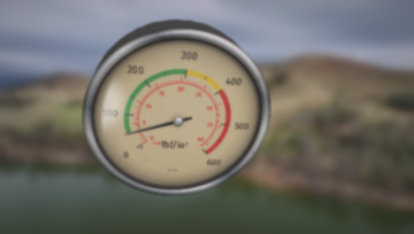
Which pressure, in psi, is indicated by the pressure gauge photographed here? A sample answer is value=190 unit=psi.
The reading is value=50 unit=psi
